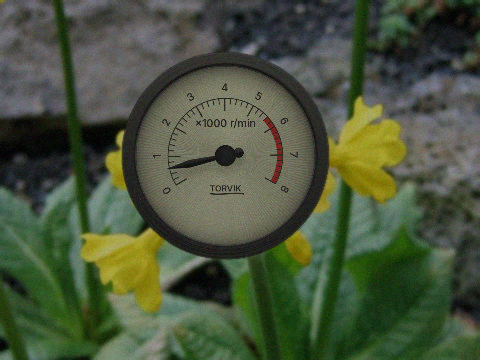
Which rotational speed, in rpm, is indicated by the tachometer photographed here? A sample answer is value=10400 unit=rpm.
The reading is value=600 unit=rpm
